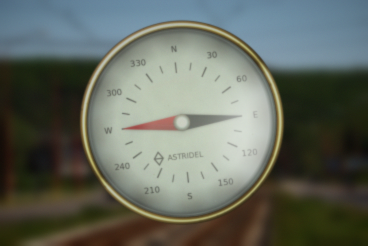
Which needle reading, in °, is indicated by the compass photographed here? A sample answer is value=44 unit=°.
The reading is value=270 unit=°
